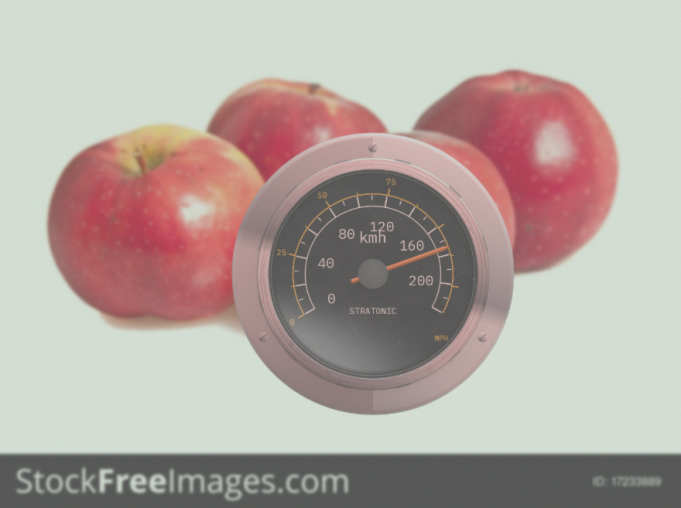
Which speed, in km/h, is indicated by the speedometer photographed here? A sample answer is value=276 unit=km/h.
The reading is value=175 unit=km/h
